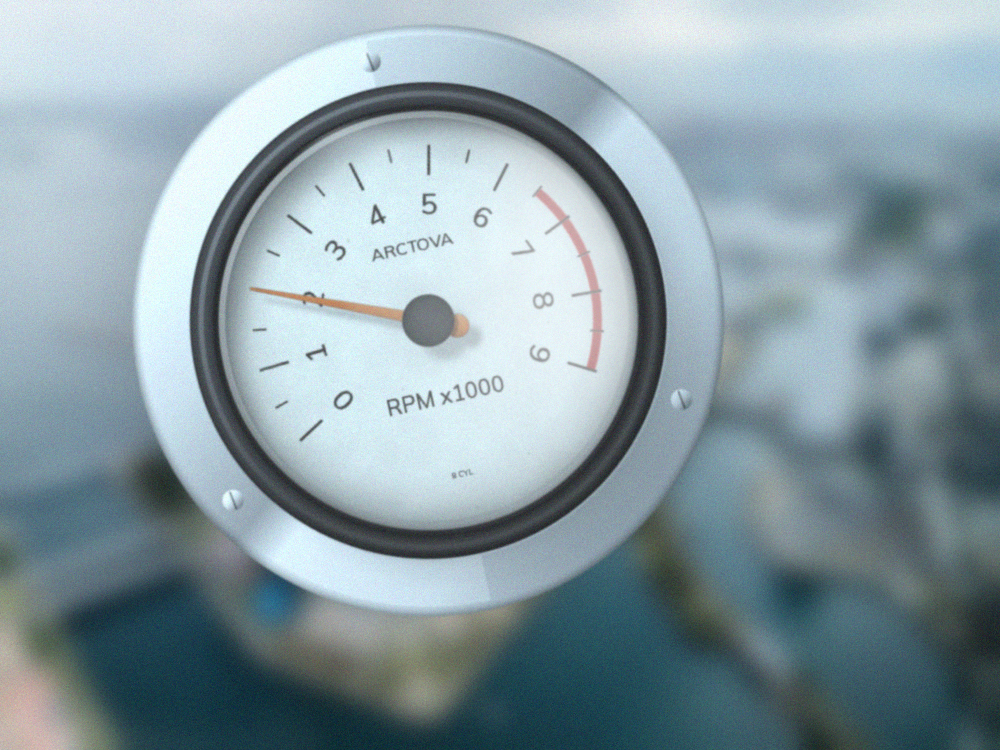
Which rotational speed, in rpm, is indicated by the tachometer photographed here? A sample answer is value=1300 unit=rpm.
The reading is value=2000 unit=rpm
